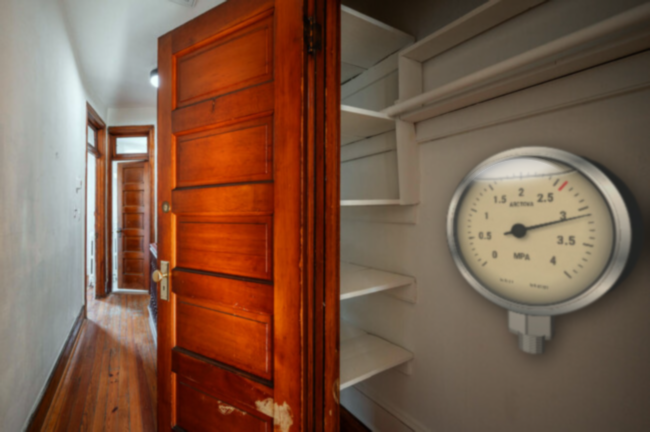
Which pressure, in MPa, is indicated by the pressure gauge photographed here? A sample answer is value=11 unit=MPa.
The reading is value=3.1 unit=MPa
